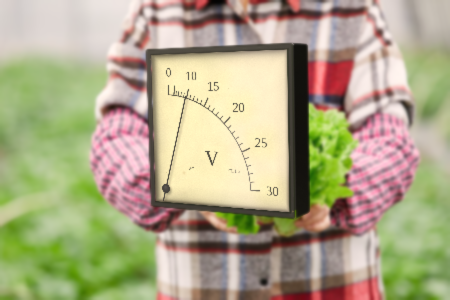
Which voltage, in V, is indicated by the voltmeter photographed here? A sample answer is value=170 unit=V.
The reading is value=10 unit=V
